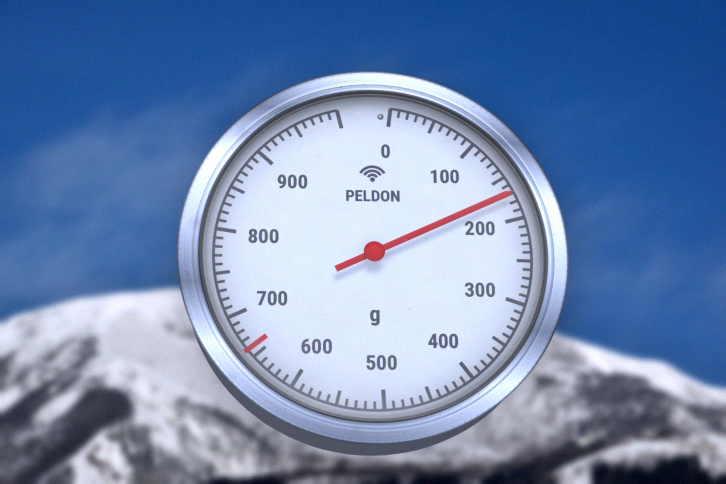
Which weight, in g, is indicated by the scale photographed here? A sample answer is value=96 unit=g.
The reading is value=170 unit=g
